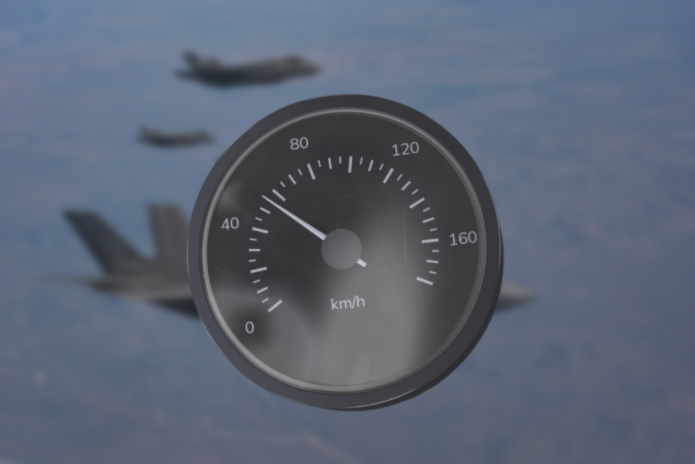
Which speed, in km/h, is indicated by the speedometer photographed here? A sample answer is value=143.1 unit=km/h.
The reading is value=55 unit=km/h
